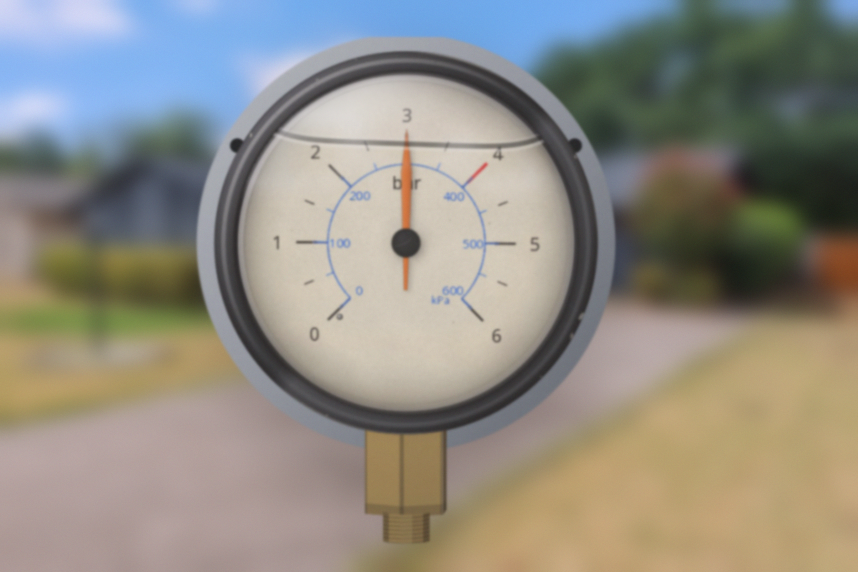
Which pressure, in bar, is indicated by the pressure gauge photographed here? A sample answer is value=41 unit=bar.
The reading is value=3 unit=bar
